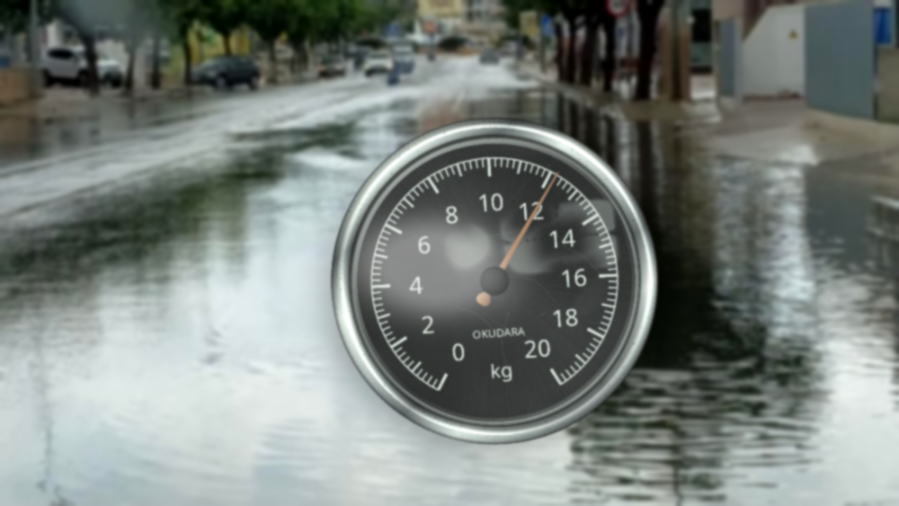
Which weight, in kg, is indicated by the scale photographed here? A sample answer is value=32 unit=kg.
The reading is value=12.2 unit=kg
